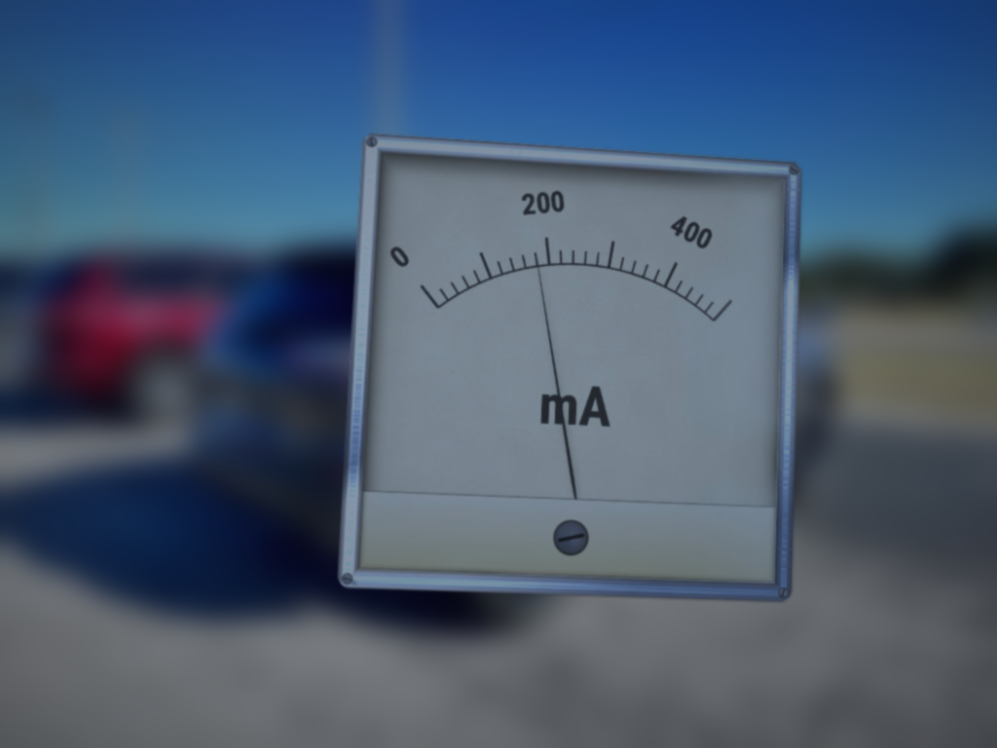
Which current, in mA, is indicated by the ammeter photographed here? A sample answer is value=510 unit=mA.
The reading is value=180 unit=mA
